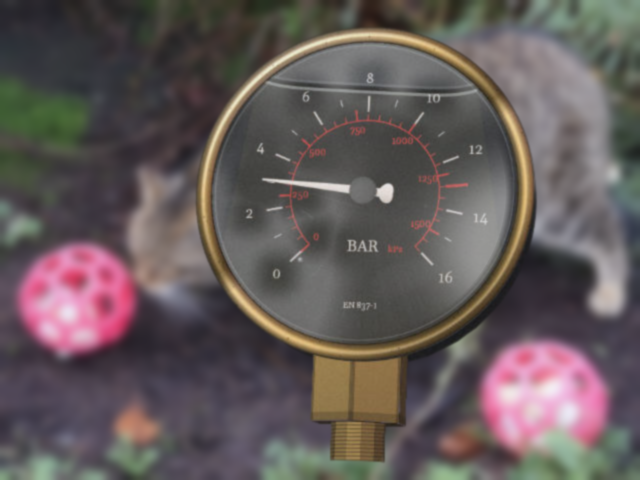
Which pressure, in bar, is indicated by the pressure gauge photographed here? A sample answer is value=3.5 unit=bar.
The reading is value=3 unit=bar
